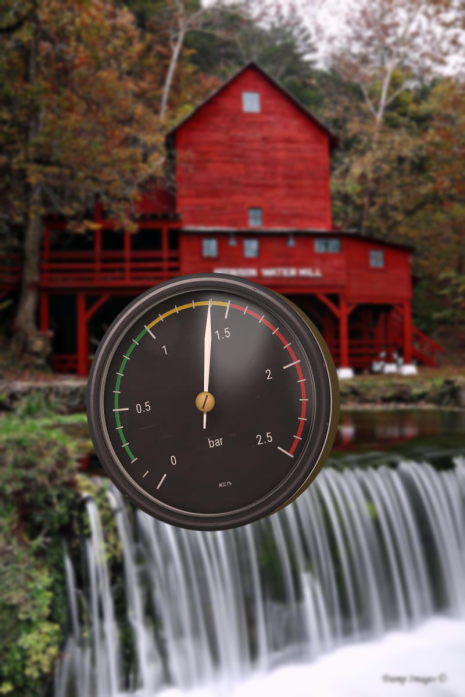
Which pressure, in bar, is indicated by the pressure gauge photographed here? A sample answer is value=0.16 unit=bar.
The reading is value=1.4 unit=bar
